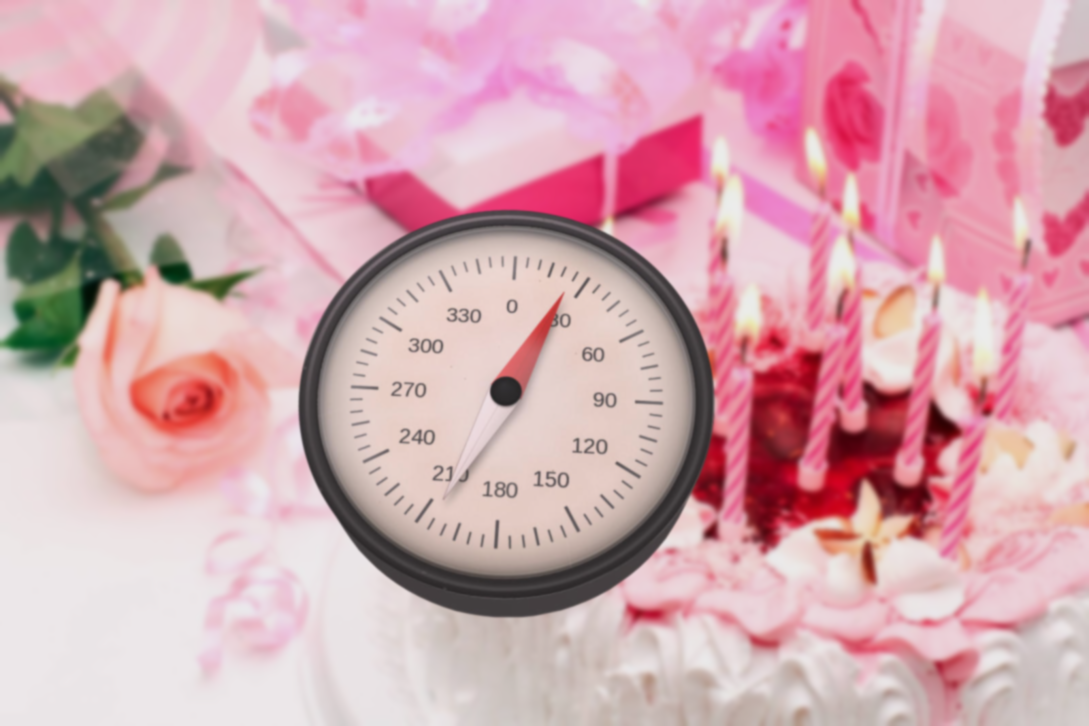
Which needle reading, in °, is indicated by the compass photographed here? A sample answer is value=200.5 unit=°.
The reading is value=25 unit=°
